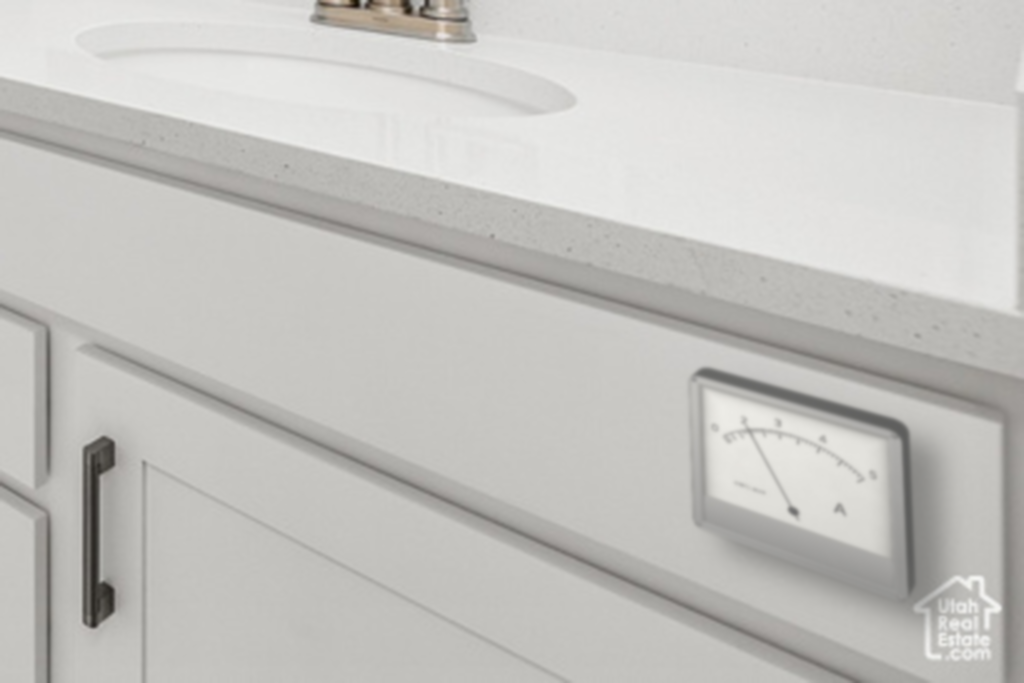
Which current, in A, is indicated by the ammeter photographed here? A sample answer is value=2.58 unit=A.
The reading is value=2 unit=A
